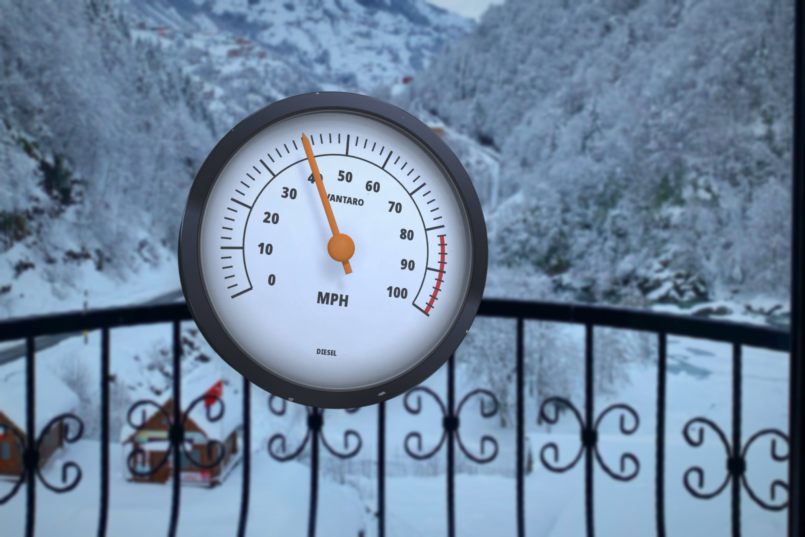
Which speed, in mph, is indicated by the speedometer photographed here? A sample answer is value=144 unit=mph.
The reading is value=40 unit=mph
